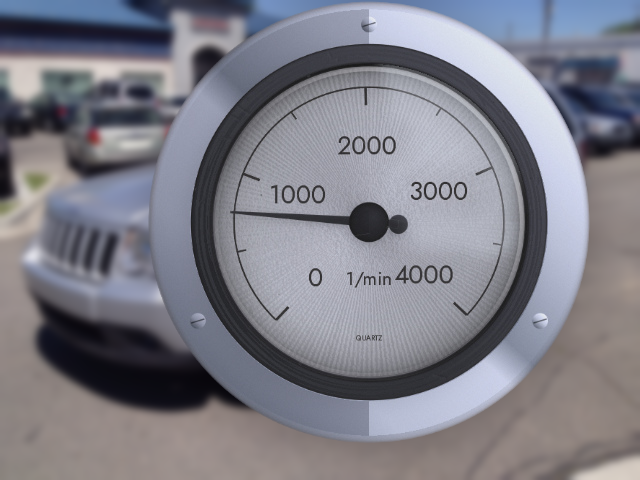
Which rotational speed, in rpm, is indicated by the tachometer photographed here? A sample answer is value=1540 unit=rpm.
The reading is value=750 unit=rpm
